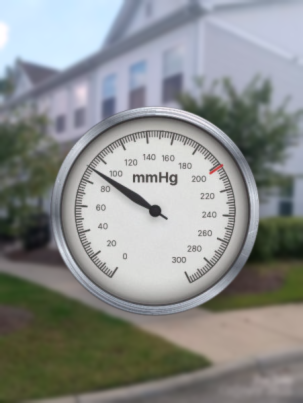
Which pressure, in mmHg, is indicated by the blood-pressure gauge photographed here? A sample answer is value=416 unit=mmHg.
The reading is value=90 unit=mmHg
